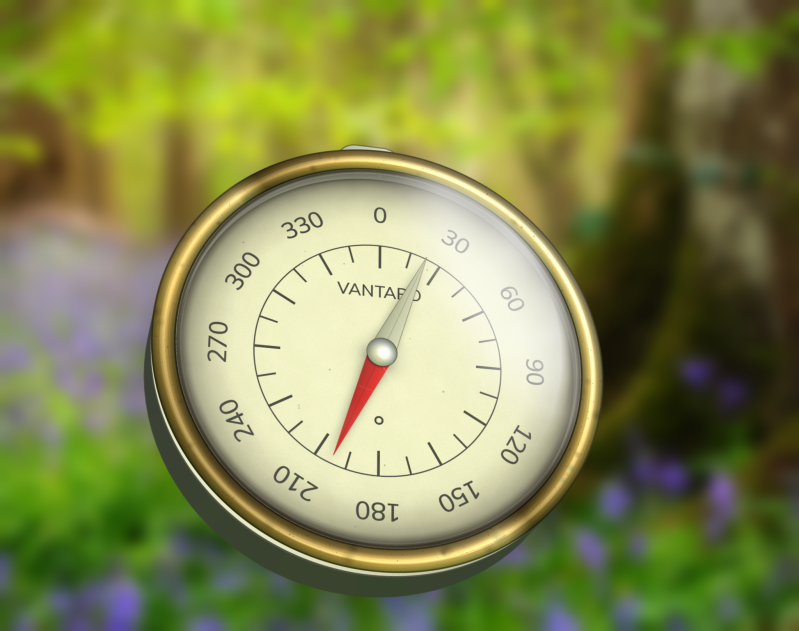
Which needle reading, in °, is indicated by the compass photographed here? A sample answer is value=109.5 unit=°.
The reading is value=202.5 unit=°
